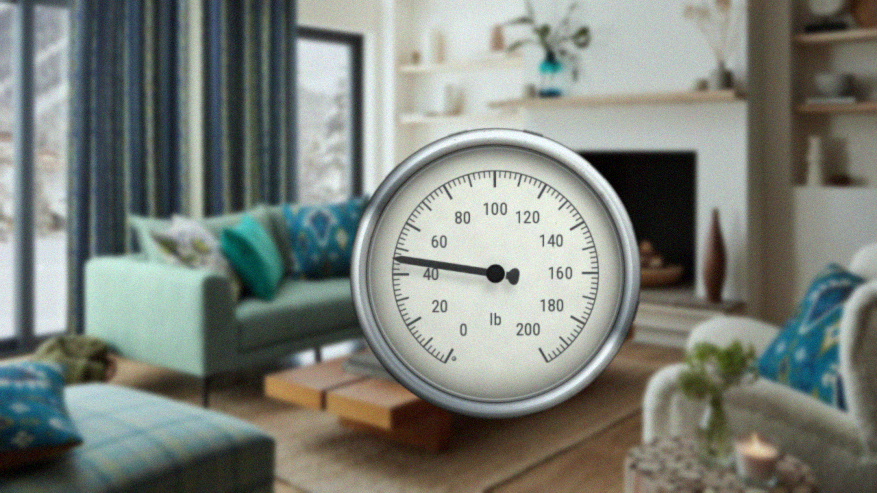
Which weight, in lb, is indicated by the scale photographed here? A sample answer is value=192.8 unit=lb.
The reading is value=46 unit=lb
